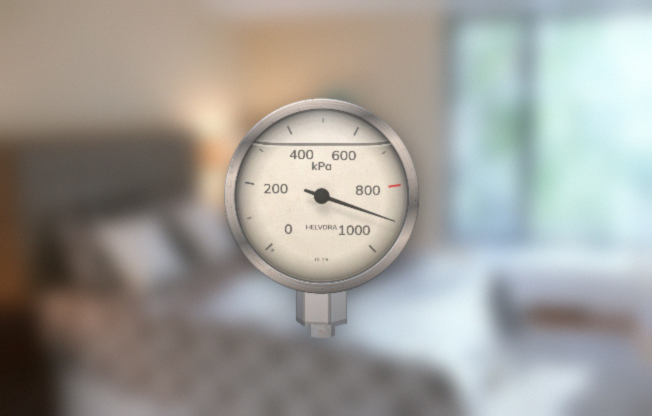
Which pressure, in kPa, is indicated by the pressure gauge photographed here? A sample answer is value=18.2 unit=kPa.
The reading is value=900 unit=kPa
